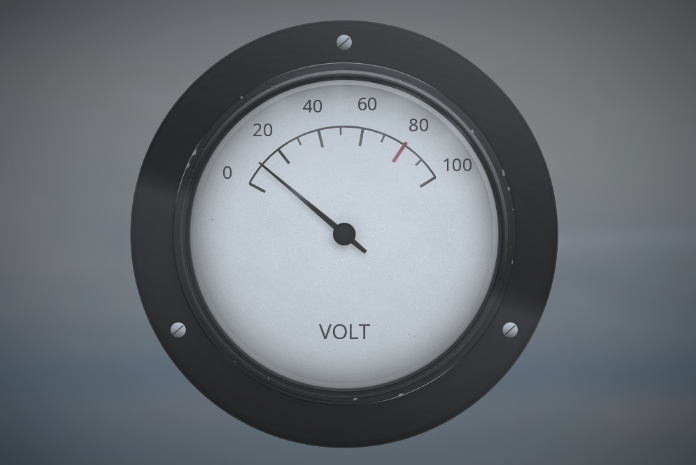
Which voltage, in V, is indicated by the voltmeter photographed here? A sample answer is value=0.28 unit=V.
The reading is value=10 unit=V
